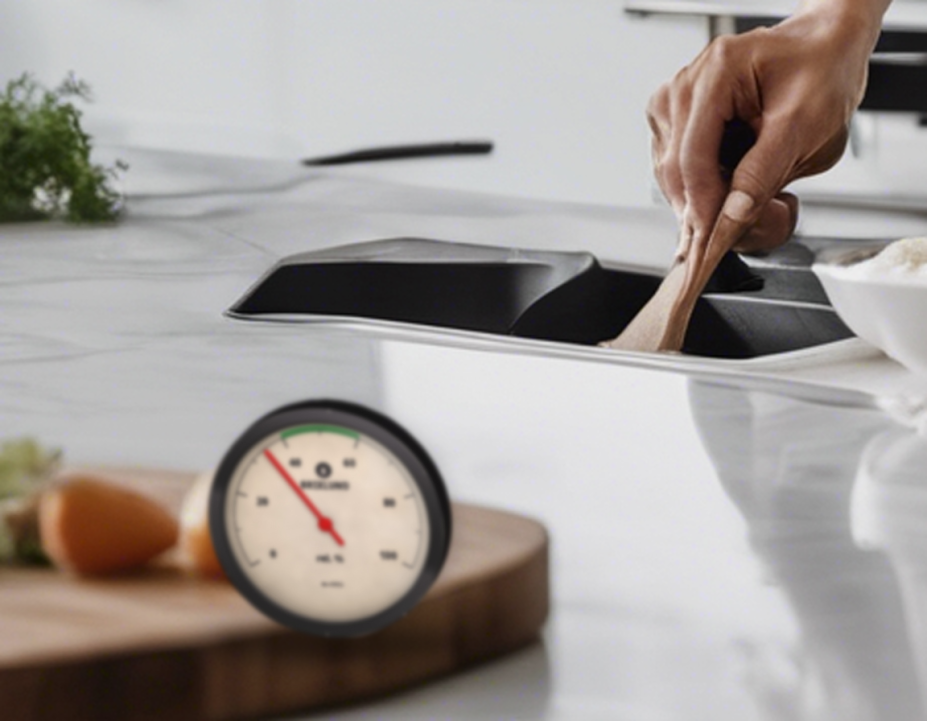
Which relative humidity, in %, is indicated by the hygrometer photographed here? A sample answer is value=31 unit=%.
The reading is value=35 unit=%
